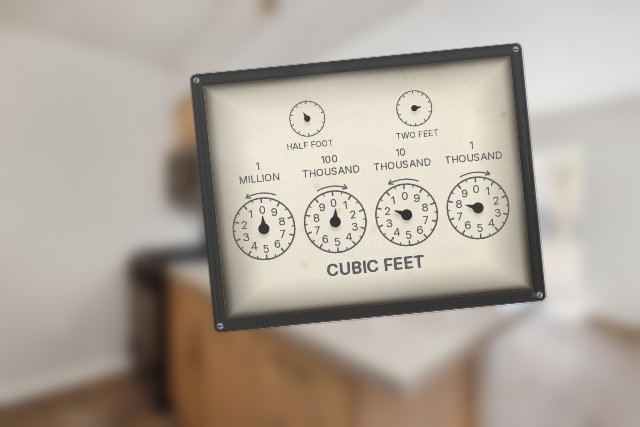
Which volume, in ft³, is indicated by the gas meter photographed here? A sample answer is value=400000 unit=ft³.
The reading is value=1800 unit=ft³
